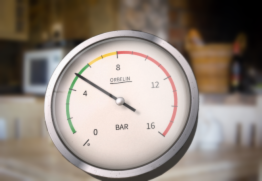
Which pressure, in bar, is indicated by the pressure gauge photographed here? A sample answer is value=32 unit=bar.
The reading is value=5 unit=bar
